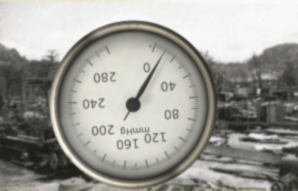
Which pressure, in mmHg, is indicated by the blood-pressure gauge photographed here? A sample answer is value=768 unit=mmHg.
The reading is value=10 unit=mmHg
